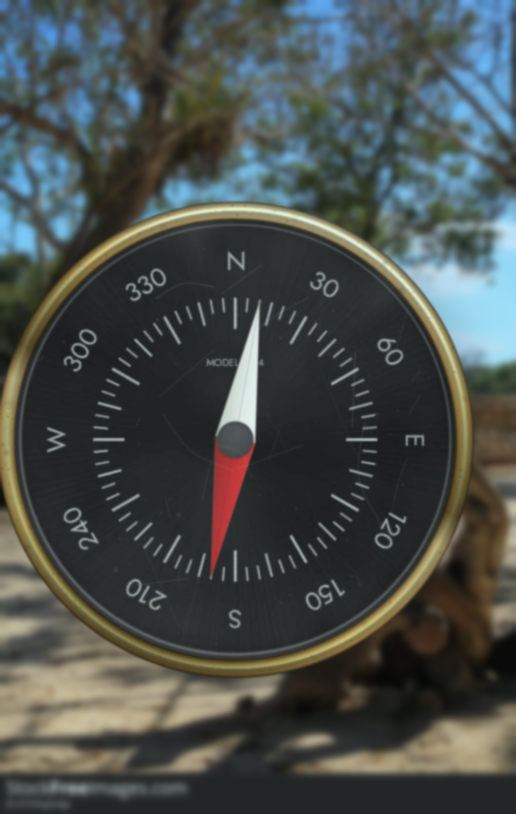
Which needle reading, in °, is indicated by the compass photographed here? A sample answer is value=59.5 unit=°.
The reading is value=190 unit=°
